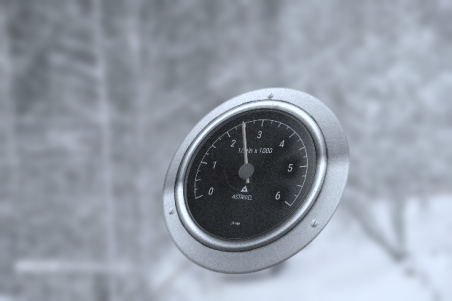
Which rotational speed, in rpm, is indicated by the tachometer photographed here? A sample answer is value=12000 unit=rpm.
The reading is value=2500 unit=rpm
